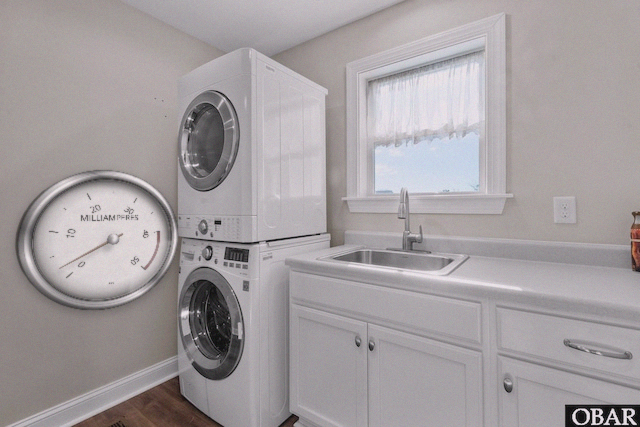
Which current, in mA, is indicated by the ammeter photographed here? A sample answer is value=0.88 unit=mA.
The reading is value=2.5 unit=mA
